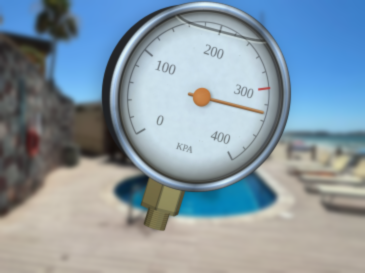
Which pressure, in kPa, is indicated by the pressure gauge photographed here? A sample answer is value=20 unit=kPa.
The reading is value=330 unit=kPa
